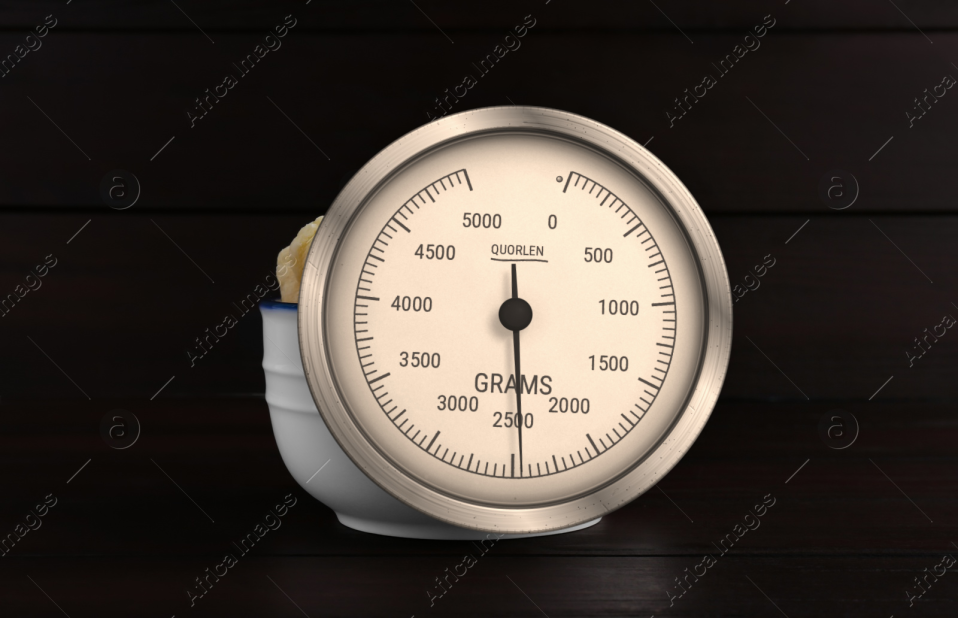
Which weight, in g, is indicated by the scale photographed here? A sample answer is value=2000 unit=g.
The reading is value=2450 unit=g
